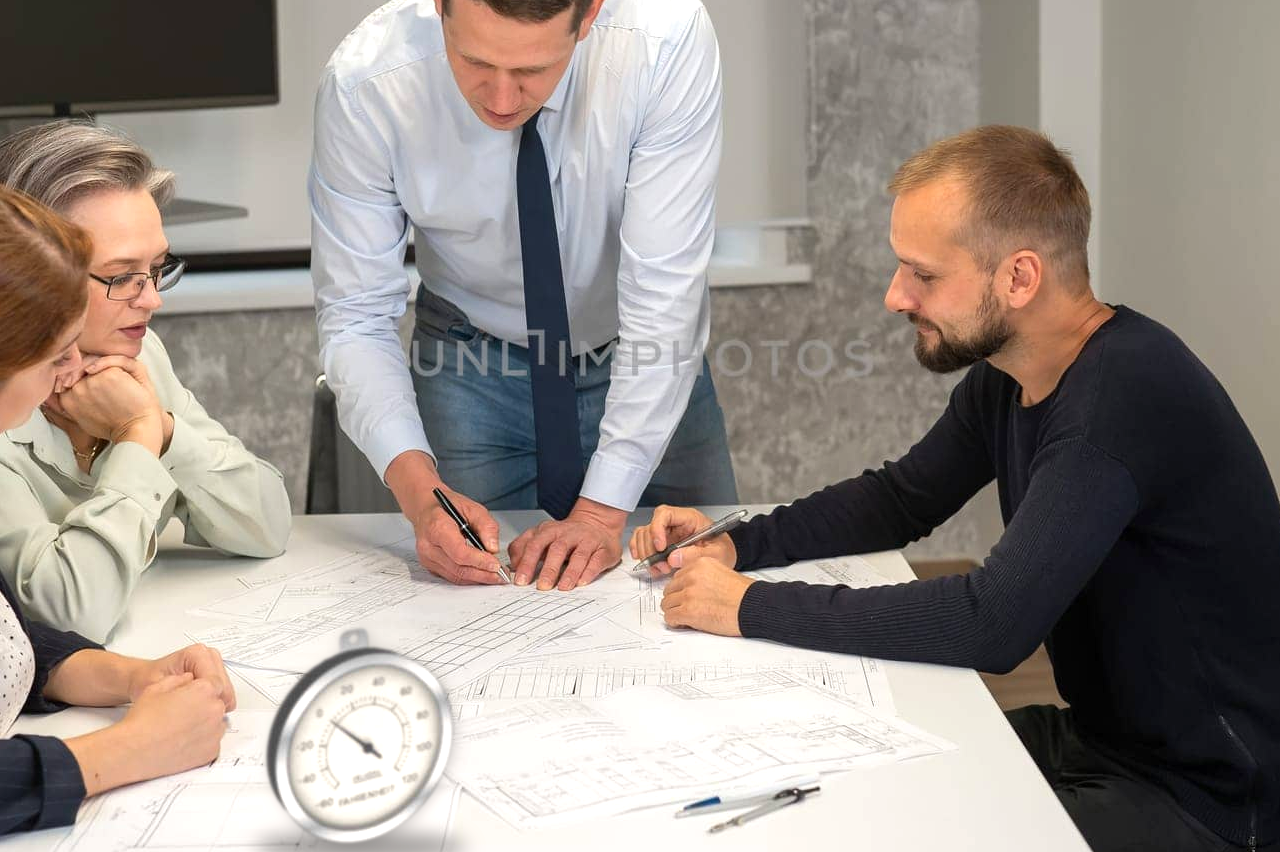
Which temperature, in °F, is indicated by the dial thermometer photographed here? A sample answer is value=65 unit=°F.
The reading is value=0 unit=°F
